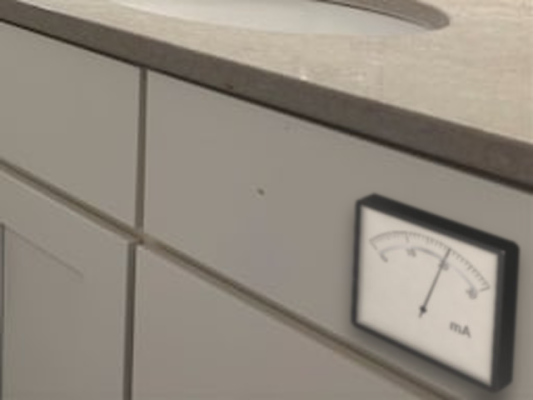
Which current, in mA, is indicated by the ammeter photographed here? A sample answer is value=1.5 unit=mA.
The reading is value=20 unit=mA
